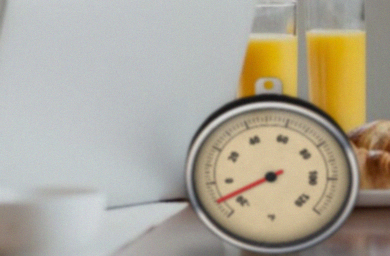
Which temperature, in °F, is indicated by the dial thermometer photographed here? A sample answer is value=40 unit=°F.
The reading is value=-10 unit=°F
